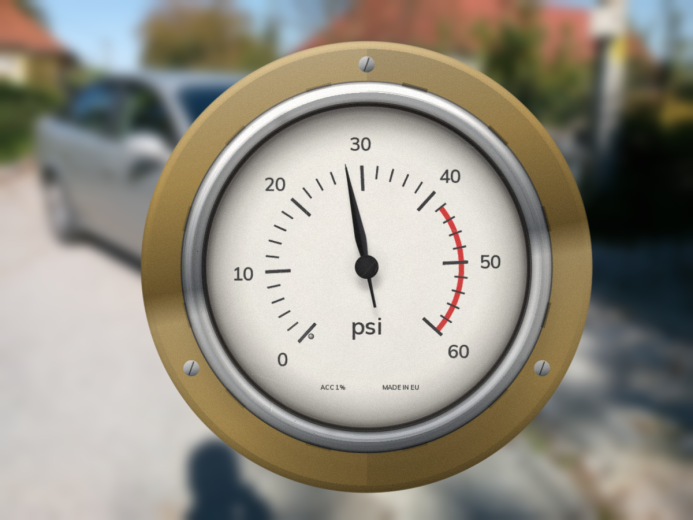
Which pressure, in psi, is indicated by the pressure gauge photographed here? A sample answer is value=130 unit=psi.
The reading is value=28 unit=psi
